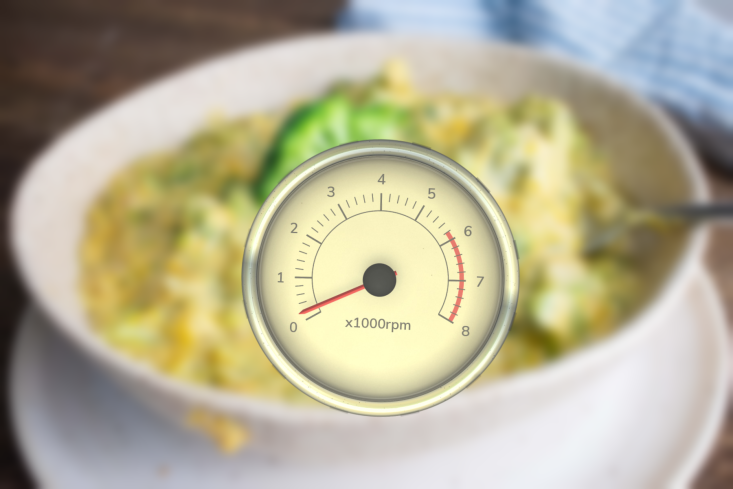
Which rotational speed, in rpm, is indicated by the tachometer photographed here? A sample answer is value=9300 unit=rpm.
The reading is value=200 unit=rpm
